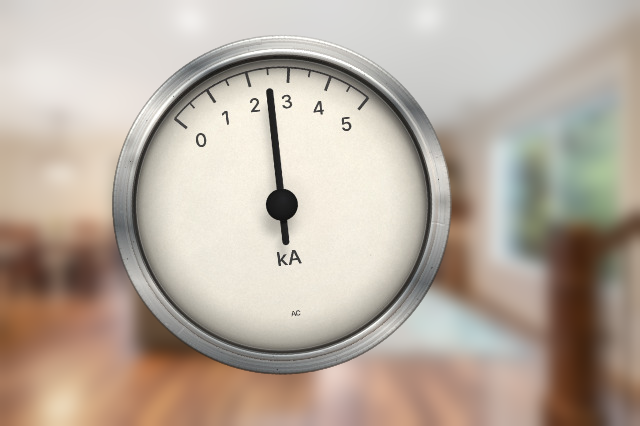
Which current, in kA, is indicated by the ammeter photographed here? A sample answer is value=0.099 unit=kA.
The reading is value=2.5 unit=kA
